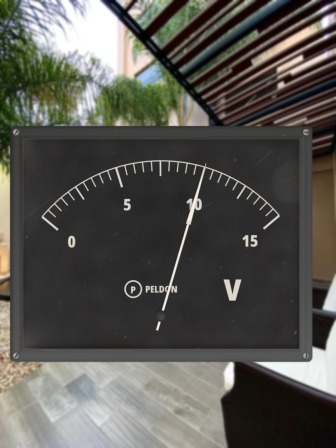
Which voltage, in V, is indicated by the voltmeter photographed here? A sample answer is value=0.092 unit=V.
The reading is value=10 unit=V
